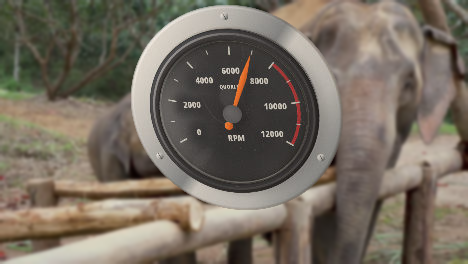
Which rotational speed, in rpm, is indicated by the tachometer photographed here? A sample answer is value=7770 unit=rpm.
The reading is value=7000 unit=rpm
